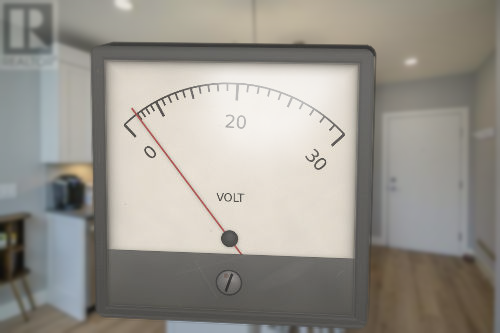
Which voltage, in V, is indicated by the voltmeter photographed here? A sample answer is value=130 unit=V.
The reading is value=6 unit=V
